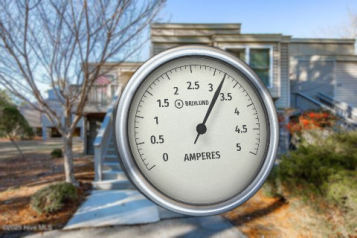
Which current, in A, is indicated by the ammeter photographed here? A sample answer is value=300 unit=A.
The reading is value=3.2 unit=A
